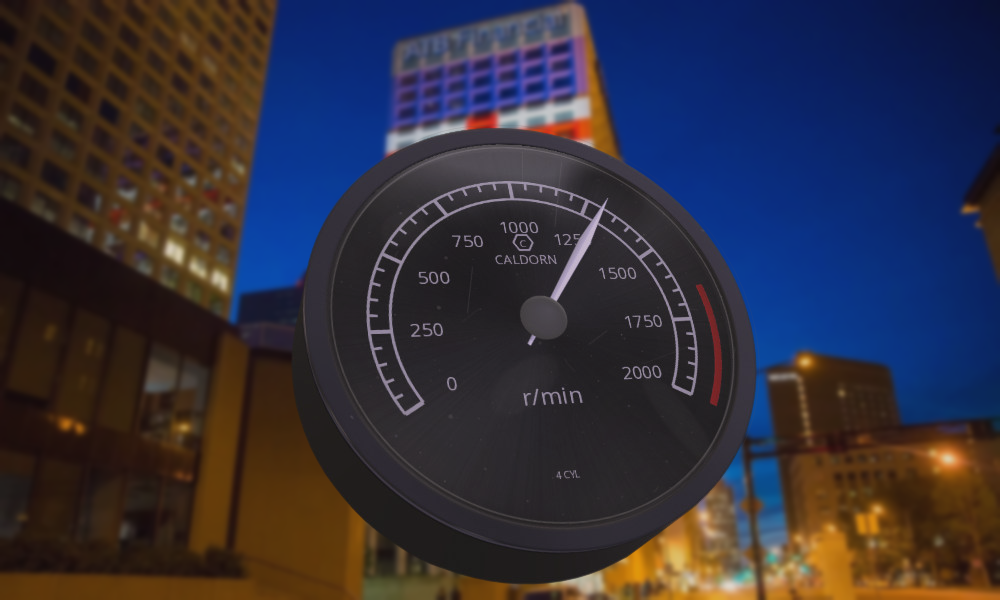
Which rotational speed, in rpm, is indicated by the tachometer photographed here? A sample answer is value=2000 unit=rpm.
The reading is value=1300 unit=rpm
